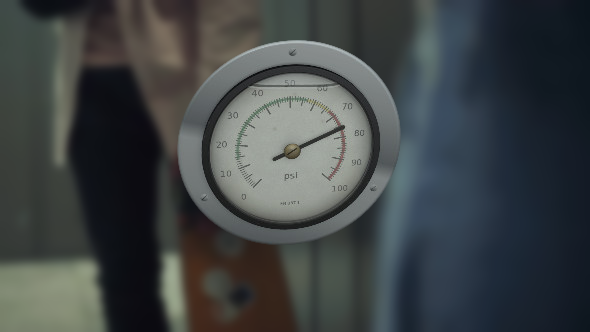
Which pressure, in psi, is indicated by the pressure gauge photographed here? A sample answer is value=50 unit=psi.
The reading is value=75 unit=psi
